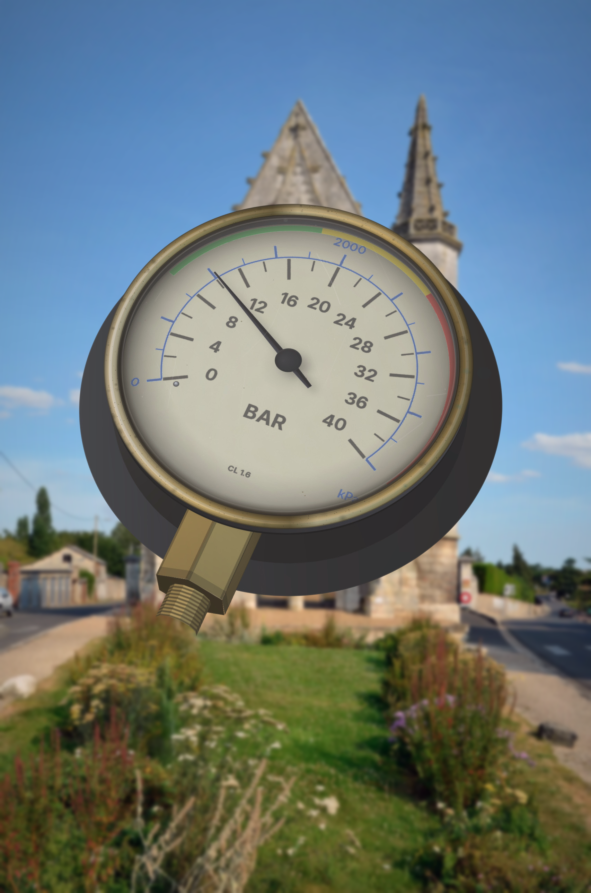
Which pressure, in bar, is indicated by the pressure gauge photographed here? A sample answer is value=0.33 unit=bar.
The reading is value=10 unit=bar
